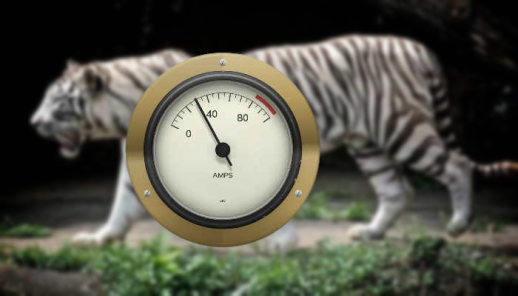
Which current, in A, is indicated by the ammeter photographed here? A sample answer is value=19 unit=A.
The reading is value=30 unit=A
